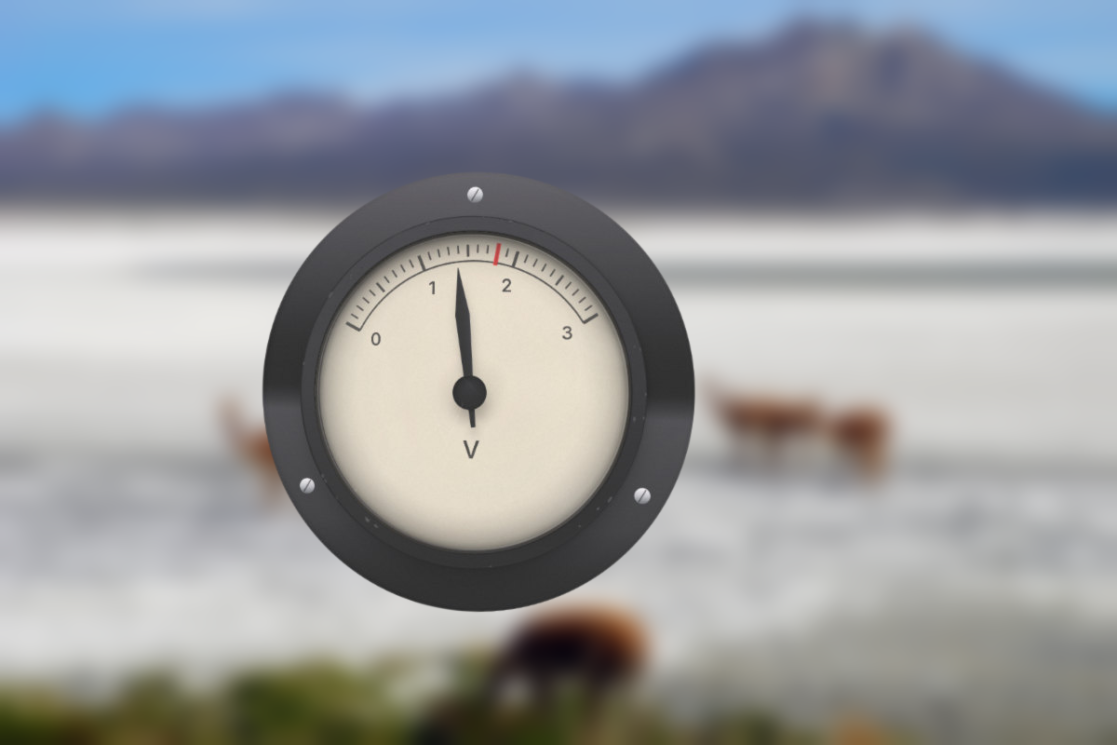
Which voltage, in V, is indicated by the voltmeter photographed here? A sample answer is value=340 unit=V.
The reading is value=1.4 unit=V
